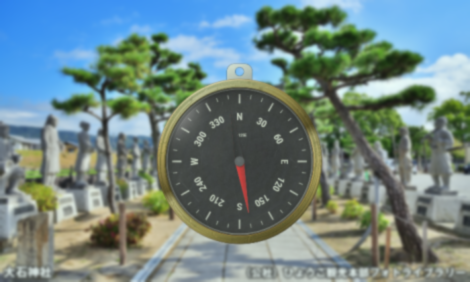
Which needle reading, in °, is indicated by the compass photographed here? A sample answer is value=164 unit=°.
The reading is value=170 unit=°
